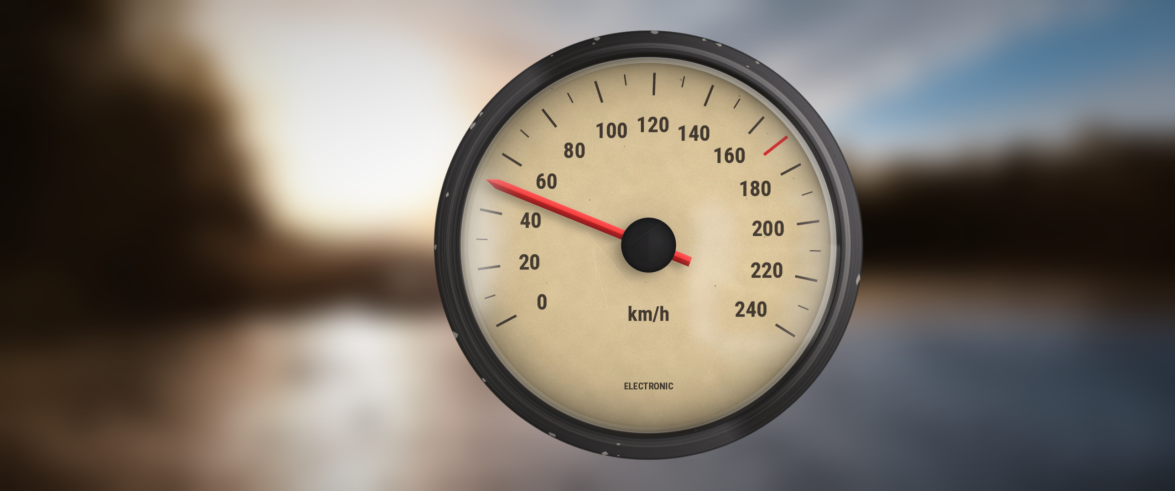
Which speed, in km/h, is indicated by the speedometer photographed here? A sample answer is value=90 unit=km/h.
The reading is value=50 unit=km/h
